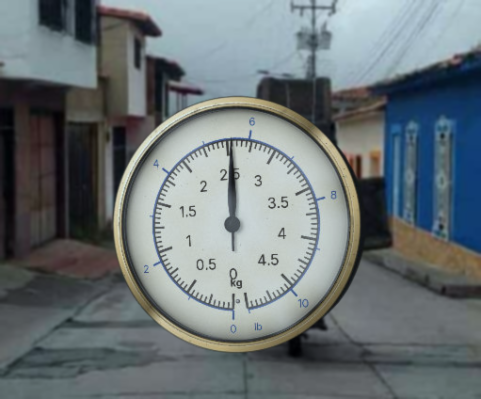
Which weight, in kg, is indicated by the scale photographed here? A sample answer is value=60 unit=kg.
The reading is value=2.55 unit=kg
